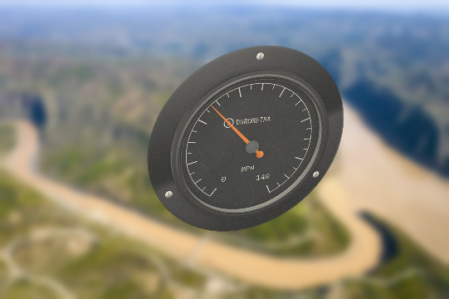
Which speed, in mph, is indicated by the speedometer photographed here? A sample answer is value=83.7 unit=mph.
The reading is value=47.5 unit=mph
